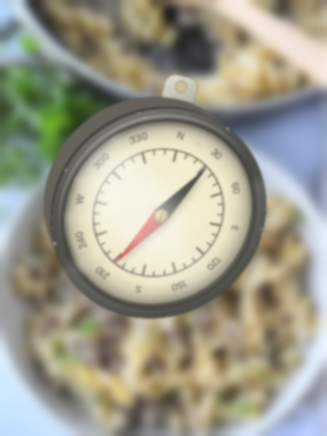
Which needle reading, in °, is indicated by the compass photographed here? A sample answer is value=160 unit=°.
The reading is value=210 unit=°
